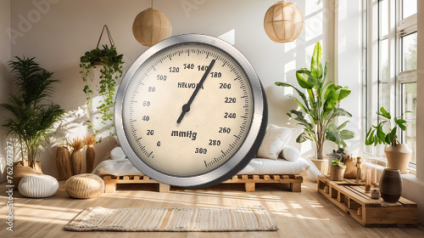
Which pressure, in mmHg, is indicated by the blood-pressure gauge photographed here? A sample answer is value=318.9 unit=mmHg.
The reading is value=170 unit=mmHg
